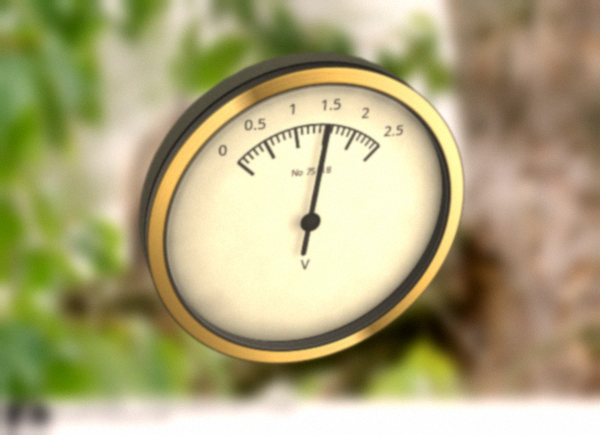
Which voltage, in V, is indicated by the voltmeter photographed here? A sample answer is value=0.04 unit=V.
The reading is value=1.5 unit=V
